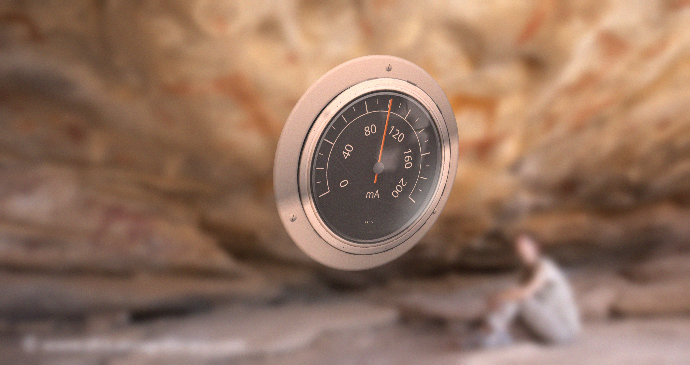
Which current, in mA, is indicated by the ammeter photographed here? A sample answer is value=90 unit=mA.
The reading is value=100 unit=mA
